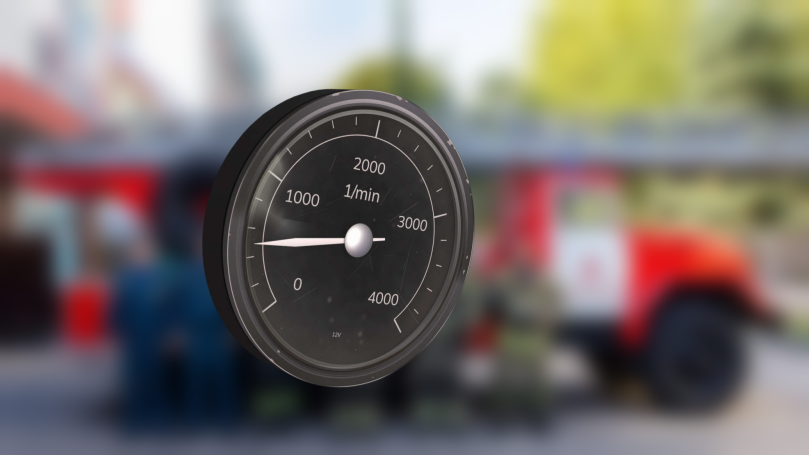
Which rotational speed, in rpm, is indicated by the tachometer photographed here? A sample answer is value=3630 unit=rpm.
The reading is value=500 unit=rpm
